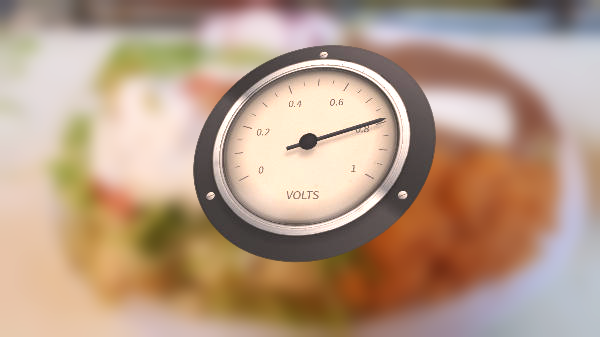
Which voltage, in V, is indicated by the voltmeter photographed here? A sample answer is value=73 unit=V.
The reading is value=0.8 unit=V
